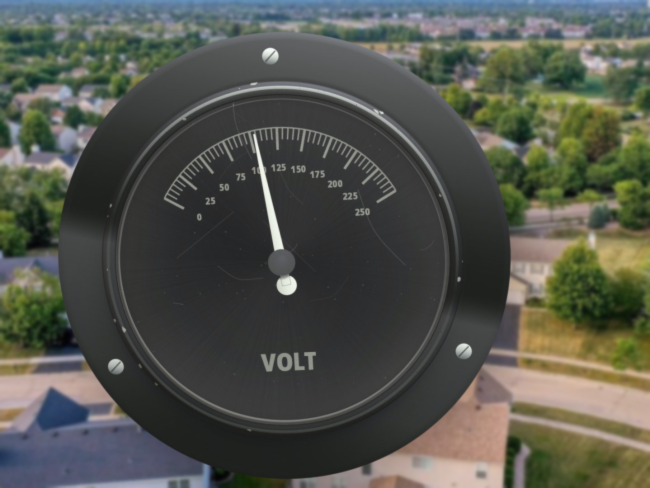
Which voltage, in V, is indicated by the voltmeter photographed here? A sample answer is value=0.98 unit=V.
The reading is value=105 unit=V
